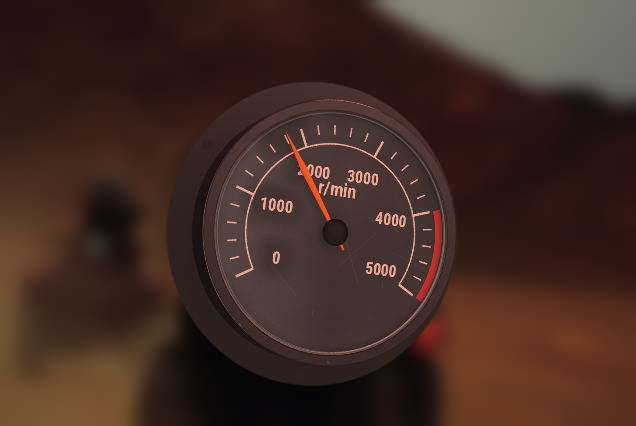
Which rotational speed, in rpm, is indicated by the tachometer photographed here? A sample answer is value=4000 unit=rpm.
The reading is value=1800 unit=rpm
